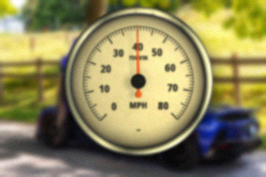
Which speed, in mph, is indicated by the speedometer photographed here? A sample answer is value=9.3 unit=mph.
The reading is value=40 unit=mph
